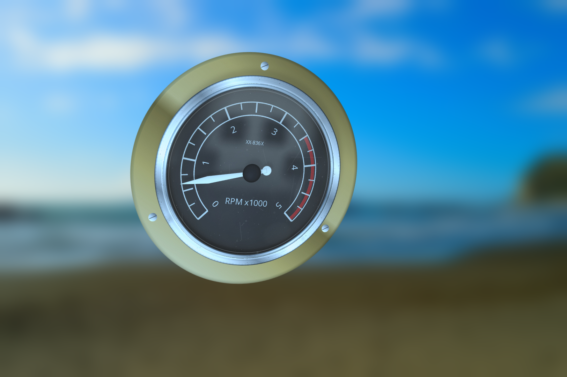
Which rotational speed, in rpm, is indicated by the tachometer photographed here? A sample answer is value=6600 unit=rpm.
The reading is value=625 unit=rpm
